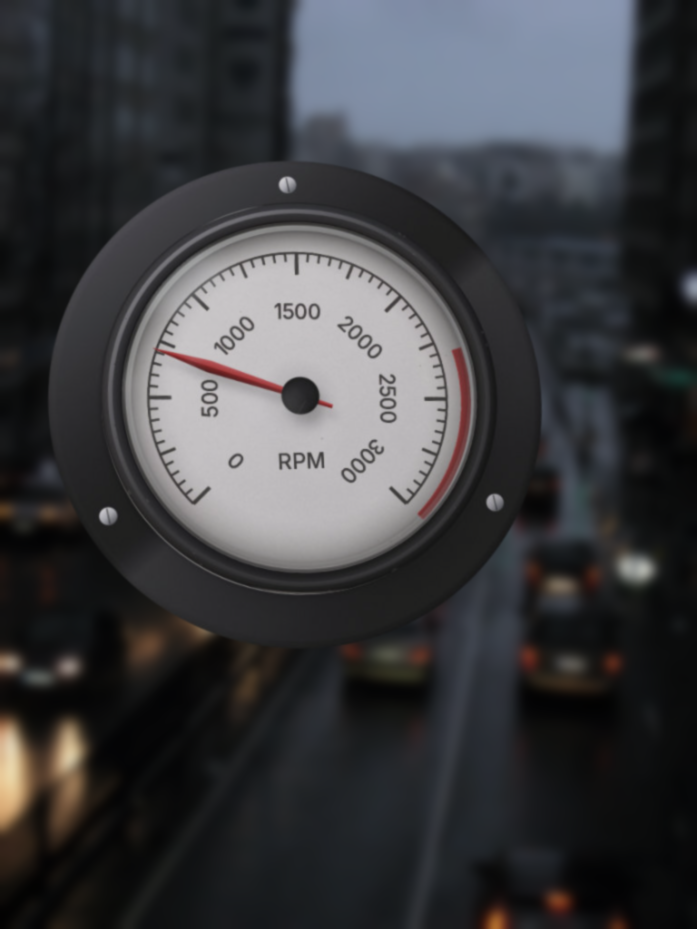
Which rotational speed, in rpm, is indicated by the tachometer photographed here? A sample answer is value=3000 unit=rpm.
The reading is value=700 unit=rpm
